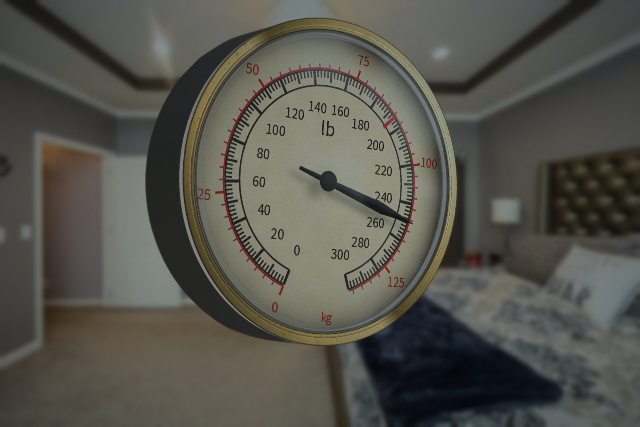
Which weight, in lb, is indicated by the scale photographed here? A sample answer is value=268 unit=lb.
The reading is value=250 unit=lb
